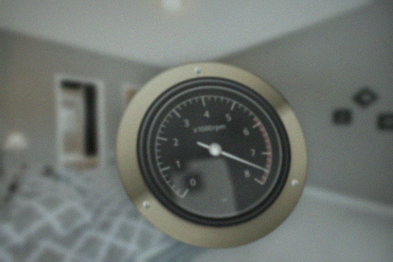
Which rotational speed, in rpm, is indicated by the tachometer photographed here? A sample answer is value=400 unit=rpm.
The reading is value=7600 unit=rpm
